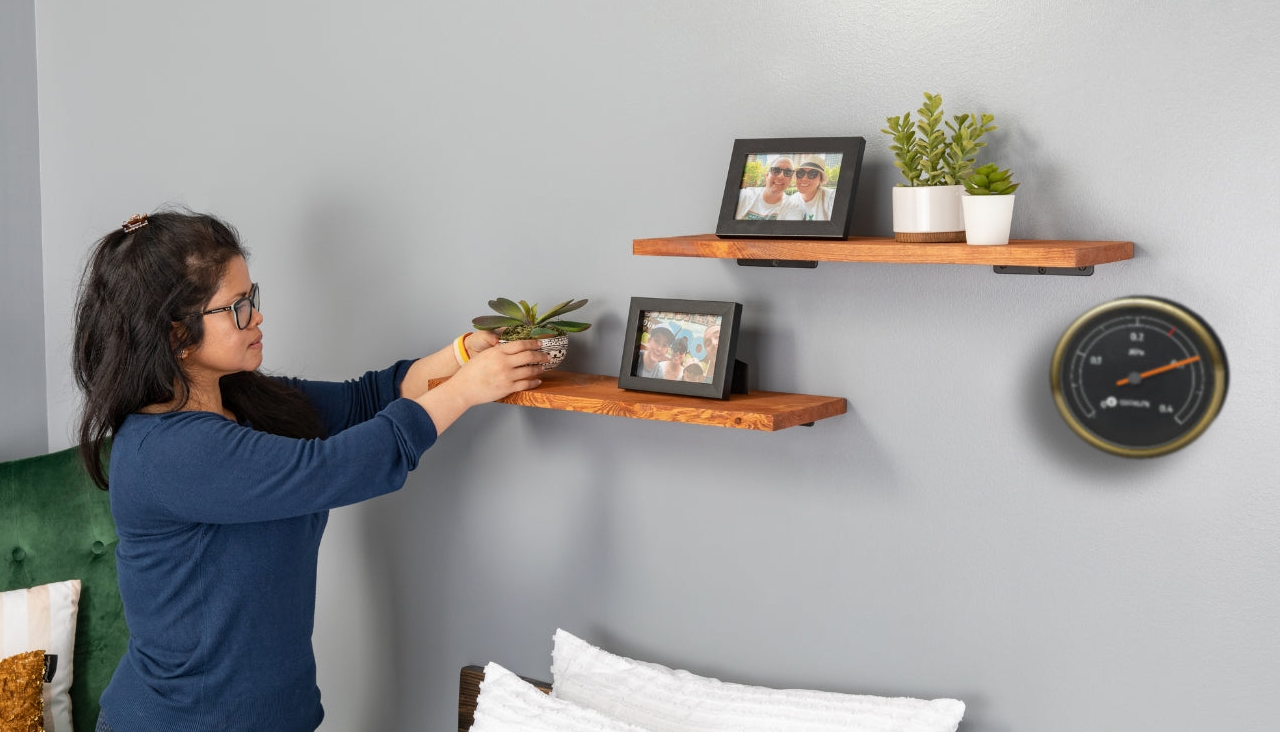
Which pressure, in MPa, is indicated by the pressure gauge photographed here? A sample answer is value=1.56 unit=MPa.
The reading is value=0.3 unit=MPa
